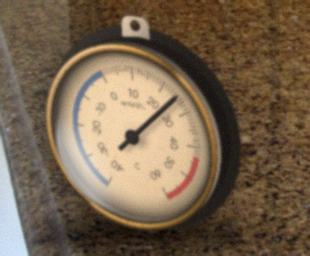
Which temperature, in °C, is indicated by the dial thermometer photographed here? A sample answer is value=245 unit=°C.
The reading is value=25 unit=°C
